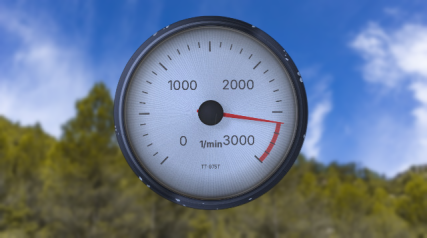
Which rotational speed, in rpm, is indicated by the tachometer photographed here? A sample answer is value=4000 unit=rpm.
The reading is value=2600 unit=rpm
